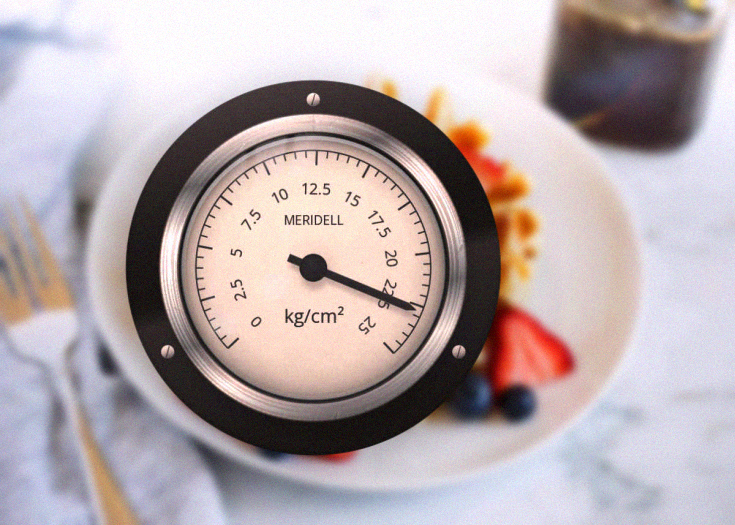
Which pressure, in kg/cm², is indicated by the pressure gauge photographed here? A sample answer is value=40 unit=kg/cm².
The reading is value=22.75 unit=kg/cm²
